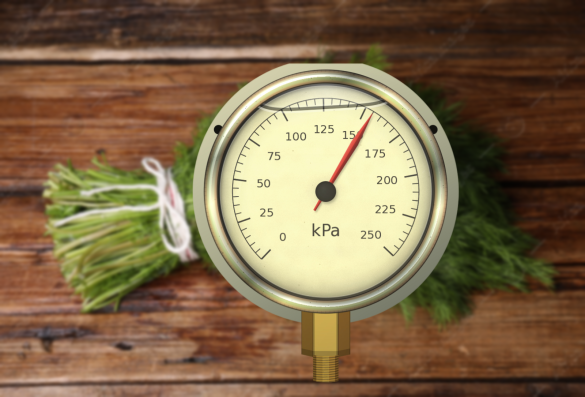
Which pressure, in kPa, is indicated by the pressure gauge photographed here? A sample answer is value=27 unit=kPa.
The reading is value=155 unit=kPa
